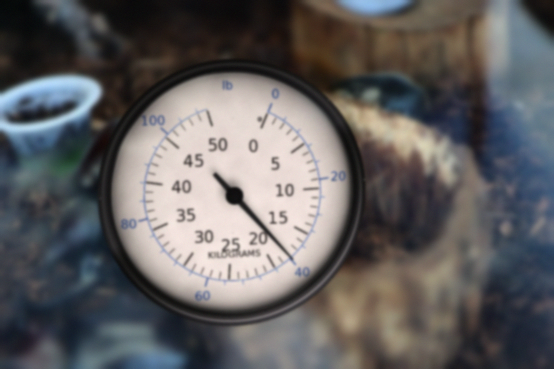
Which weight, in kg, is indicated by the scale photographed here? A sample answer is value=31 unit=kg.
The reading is value=18 unit=kg
